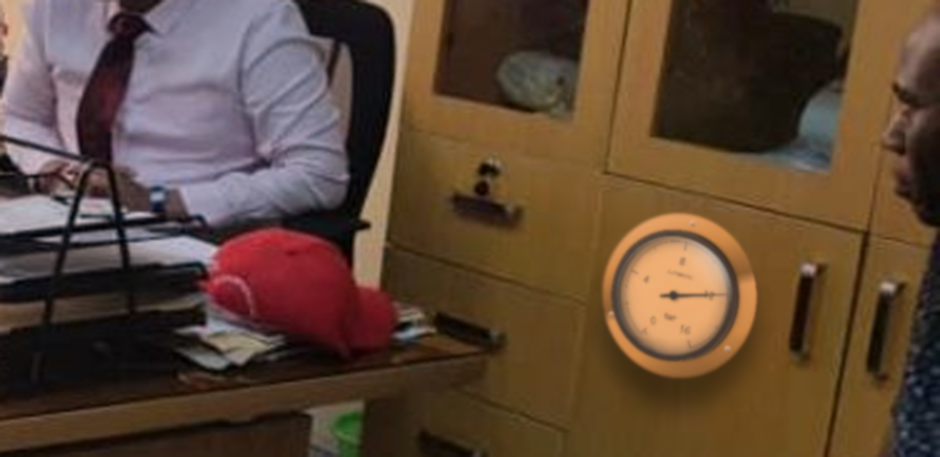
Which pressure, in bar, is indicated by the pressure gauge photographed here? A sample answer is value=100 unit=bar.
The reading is value=12 unit=bar
